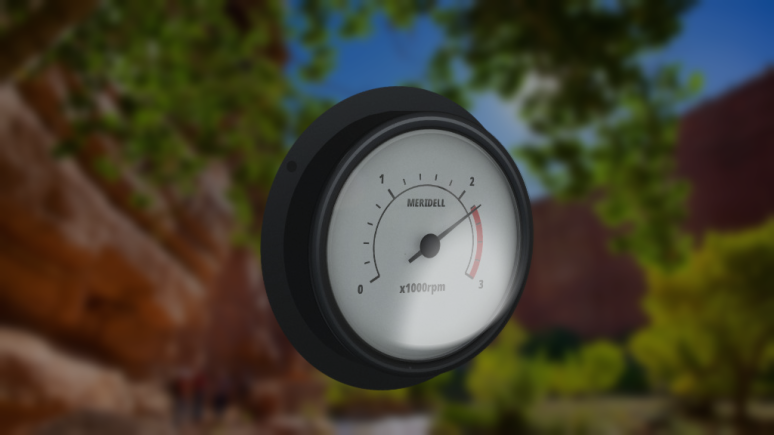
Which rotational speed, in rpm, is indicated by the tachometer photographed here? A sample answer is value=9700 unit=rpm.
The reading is value=2200 unit=rpm
